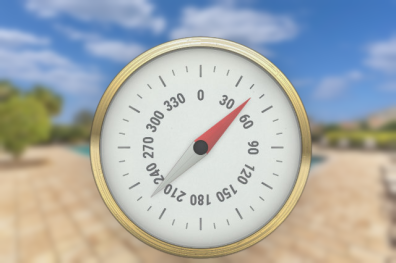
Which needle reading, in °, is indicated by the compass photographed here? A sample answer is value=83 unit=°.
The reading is value=45 unit=°
